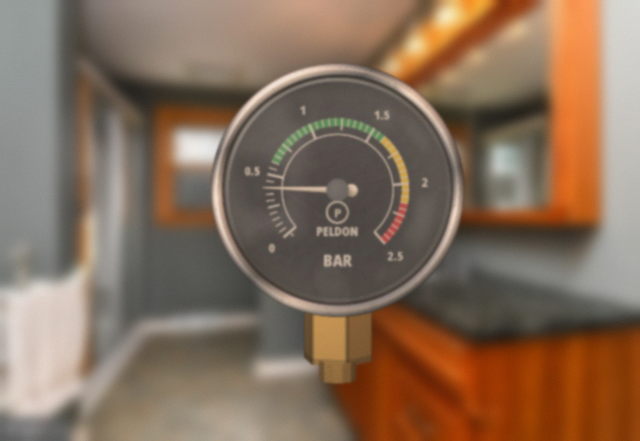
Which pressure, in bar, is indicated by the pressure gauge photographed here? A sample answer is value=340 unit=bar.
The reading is value=0.4 unit=bar
